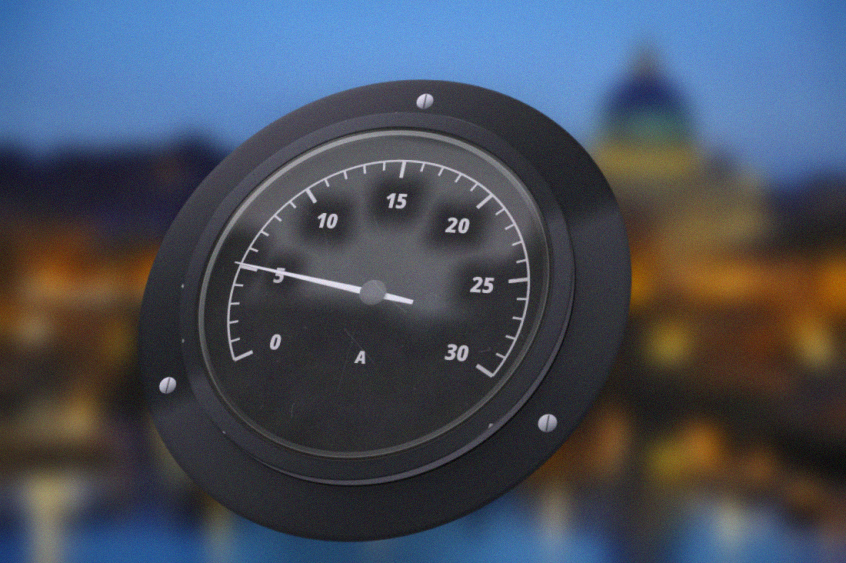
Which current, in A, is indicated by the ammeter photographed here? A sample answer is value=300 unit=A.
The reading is value=5 unit=A
